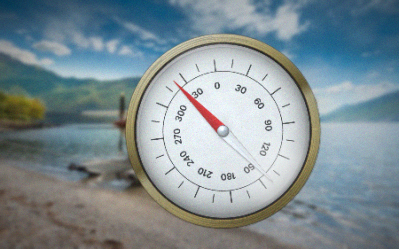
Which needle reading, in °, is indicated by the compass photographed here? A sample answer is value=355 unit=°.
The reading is value=322.5 unit=°
